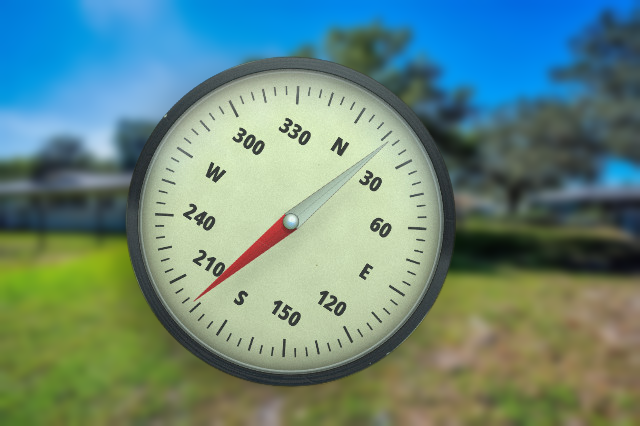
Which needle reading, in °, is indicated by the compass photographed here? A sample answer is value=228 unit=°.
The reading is value=197.5 unit=°
